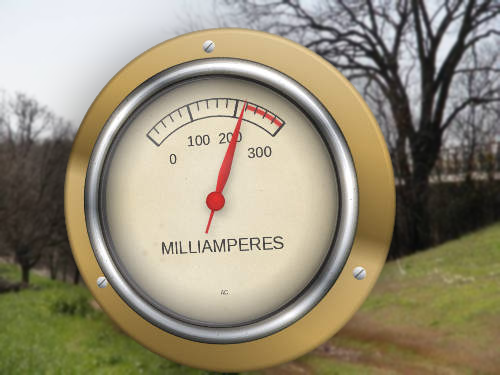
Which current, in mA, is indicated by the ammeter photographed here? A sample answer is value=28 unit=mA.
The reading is value=220 unit=mA
